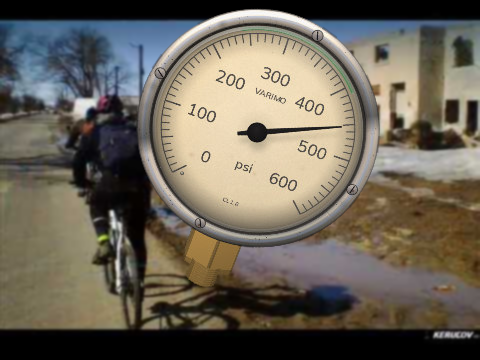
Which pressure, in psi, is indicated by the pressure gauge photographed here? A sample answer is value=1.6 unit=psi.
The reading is value=450 unit=psi
